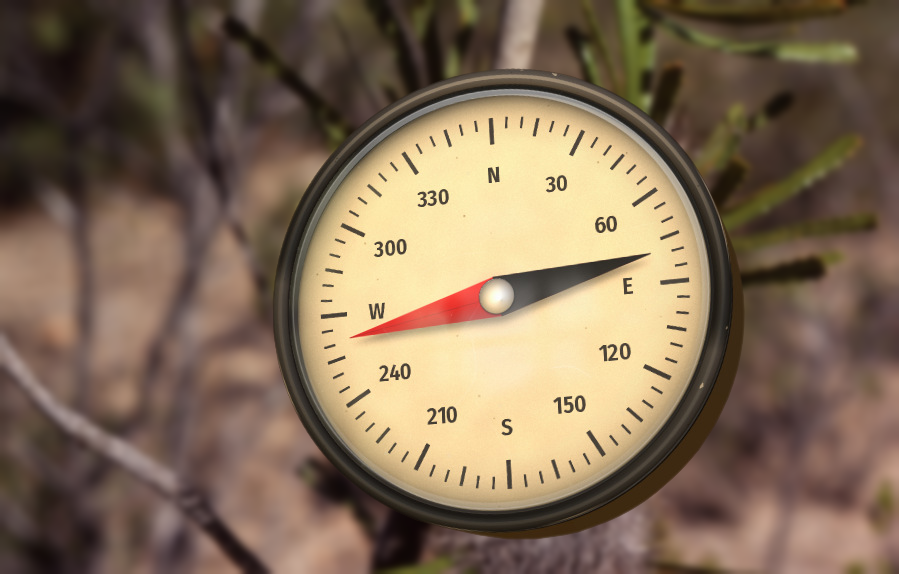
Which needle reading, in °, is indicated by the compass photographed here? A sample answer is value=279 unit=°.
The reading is value=260 unit=°
